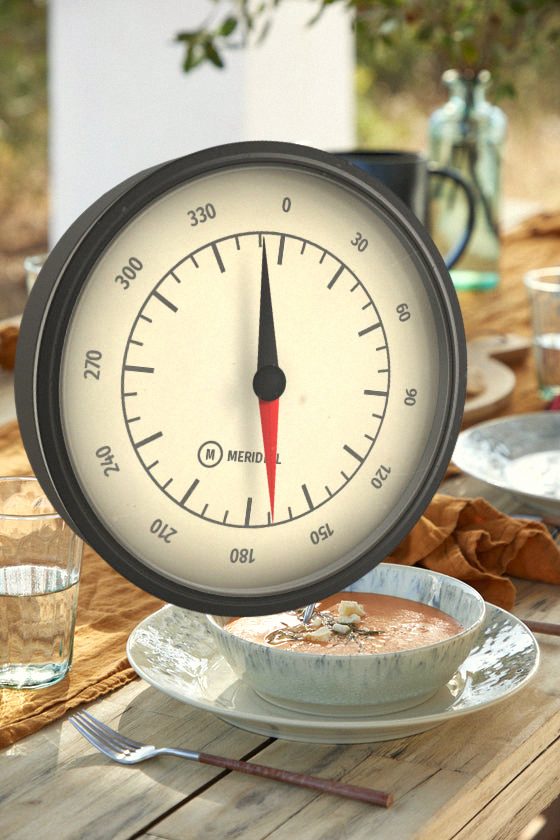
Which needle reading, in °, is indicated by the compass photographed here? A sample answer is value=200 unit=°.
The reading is value=170 unit=°
